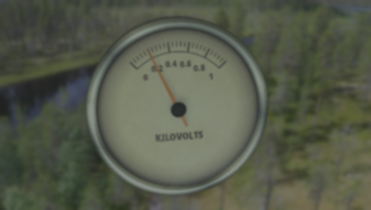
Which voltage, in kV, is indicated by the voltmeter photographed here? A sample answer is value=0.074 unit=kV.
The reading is value=0.2 unit=kV
